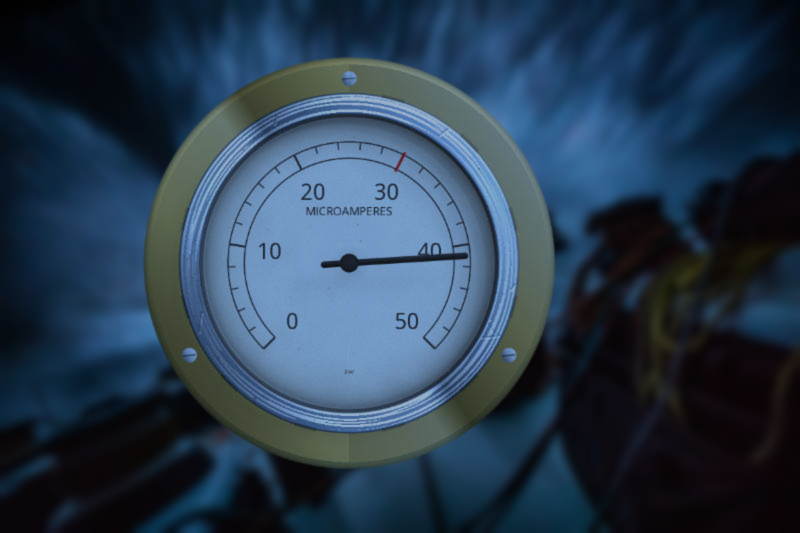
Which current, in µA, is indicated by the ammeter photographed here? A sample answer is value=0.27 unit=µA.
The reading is value=41 unit=µA
